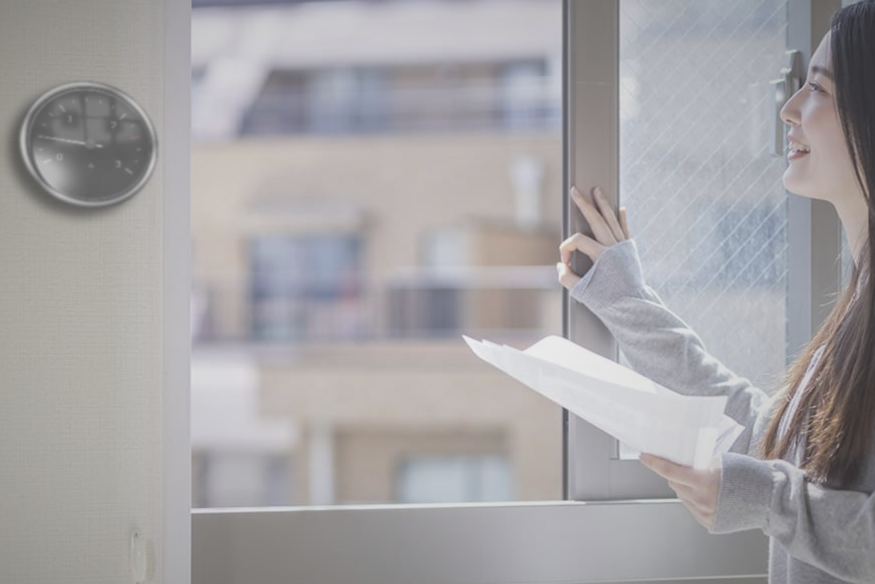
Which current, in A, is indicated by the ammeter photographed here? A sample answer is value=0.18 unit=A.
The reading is value=0.4 unit=A
